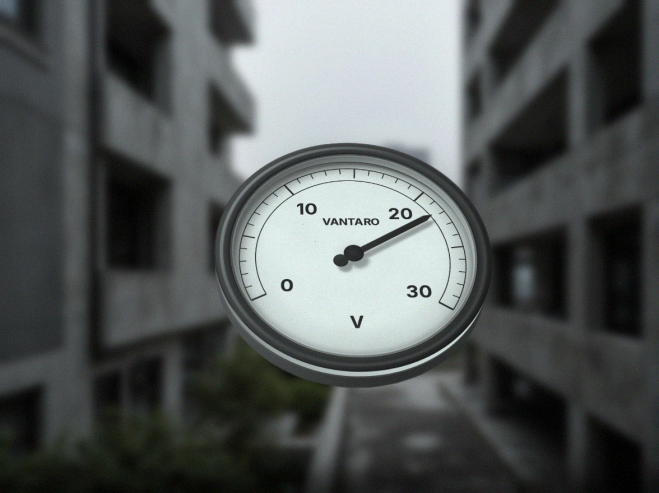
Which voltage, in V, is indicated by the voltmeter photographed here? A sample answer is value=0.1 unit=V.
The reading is value=22 unit=V
